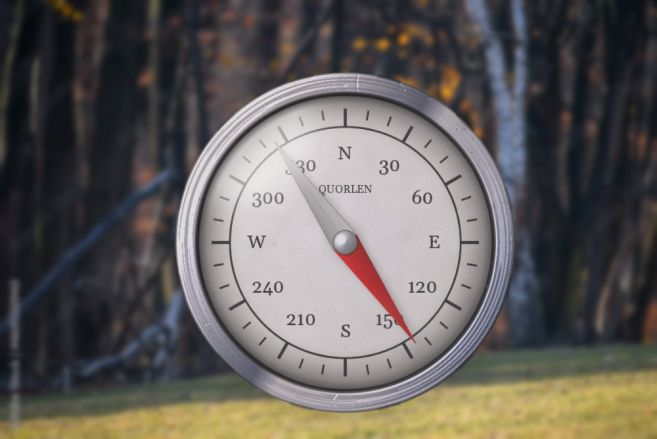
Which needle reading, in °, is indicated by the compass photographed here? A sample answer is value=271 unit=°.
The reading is value=145 unit=°
